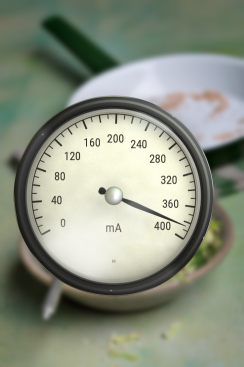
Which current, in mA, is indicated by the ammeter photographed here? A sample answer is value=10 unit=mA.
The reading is value=385 unit=mA
